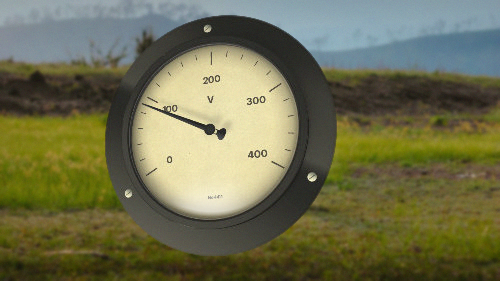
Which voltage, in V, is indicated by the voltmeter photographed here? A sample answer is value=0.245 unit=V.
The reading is value=90 unit=V
